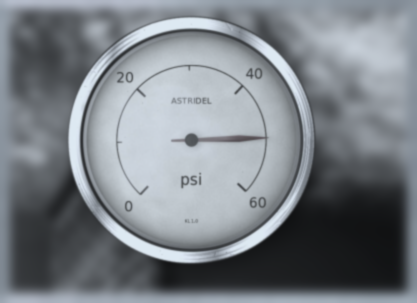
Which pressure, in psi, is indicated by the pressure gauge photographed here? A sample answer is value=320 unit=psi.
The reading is value=50 unit=psi
